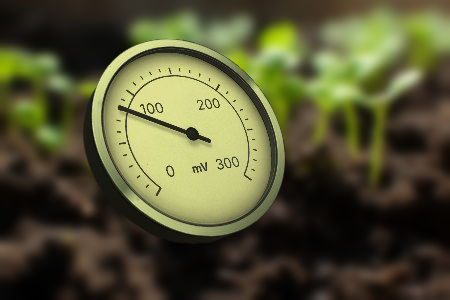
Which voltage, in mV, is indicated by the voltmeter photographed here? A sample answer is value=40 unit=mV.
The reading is value=80 unit=mV
